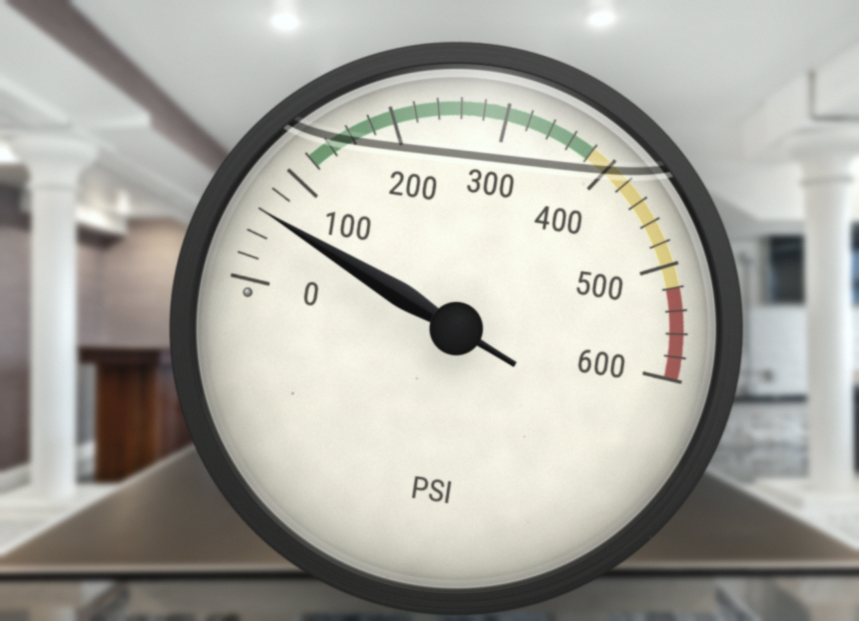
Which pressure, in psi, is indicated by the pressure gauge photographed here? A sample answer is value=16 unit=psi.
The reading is value=60 unit=psi
